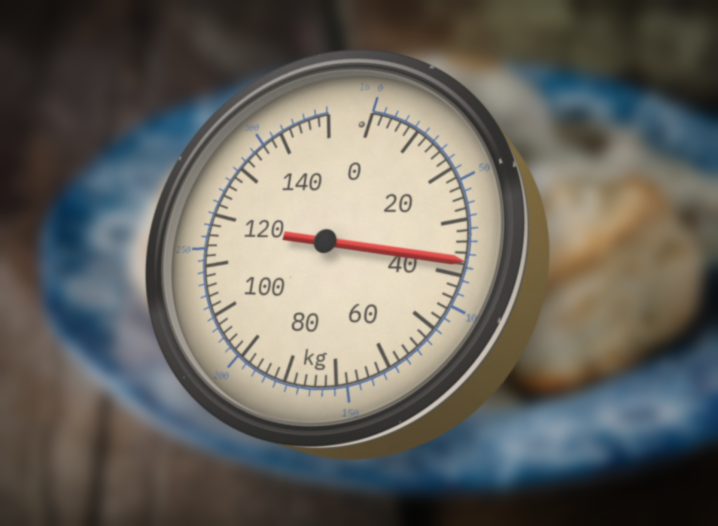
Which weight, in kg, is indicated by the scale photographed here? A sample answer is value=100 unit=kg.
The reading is value=38 unit=kg
